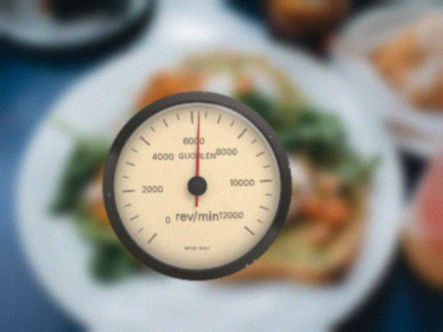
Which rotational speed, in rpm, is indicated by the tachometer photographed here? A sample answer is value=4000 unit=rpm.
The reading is value=6250 unit=rpm
